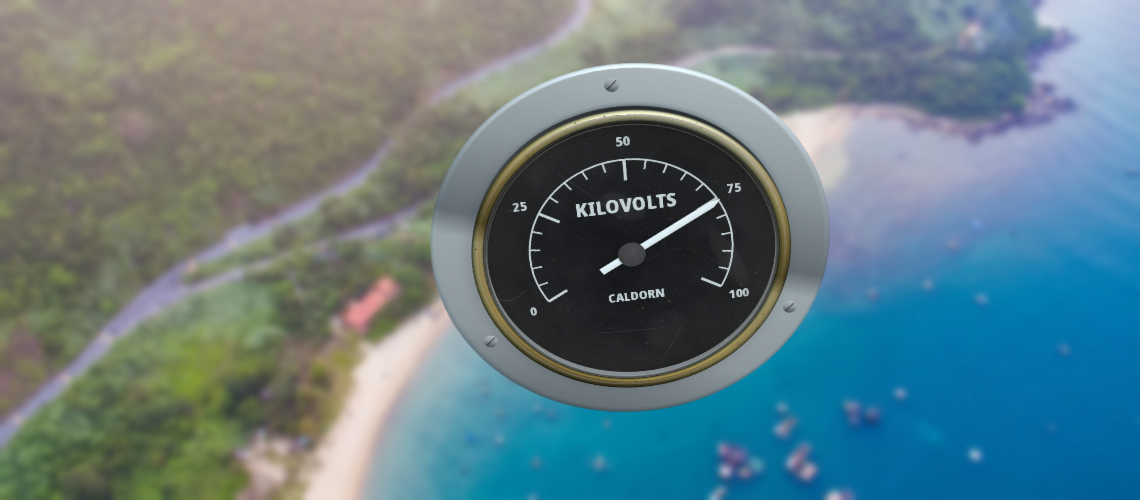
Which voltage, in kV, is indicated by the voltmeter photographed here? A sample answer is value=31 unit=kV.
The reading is value=75 unit=kV
